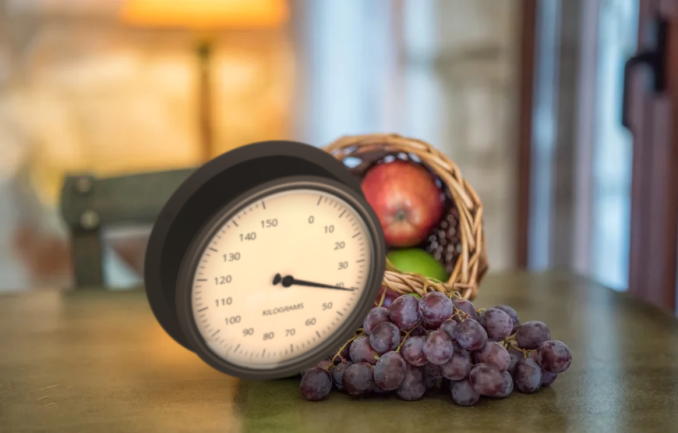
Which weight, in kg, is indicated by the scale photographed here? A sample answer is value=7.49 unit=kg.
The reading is value=40 unit=kg
